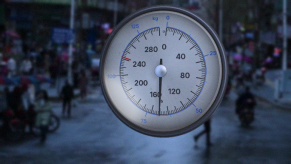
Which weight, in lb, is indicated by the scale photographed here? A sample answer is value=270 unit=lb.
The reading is value=150 unit=lb
